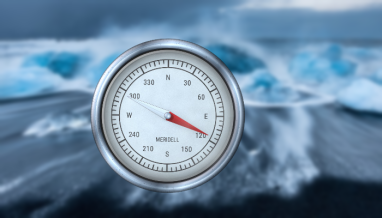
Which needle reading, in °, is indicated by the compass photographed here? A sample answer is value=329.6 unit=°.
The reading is value=115 unit=°
